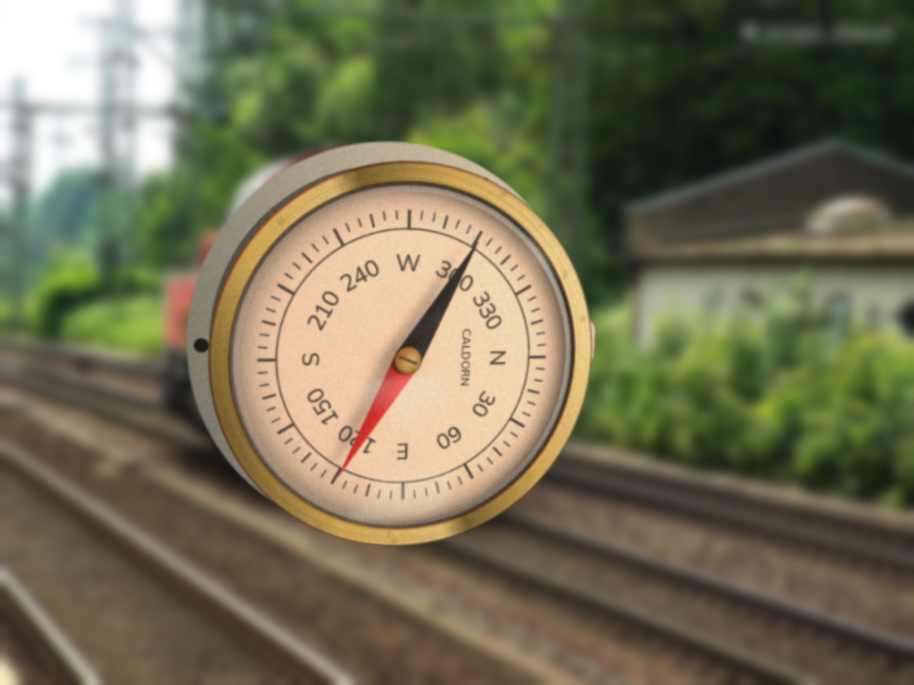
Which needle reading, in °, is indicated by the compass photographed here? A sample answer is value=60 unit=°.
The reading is value=120 unit=°
